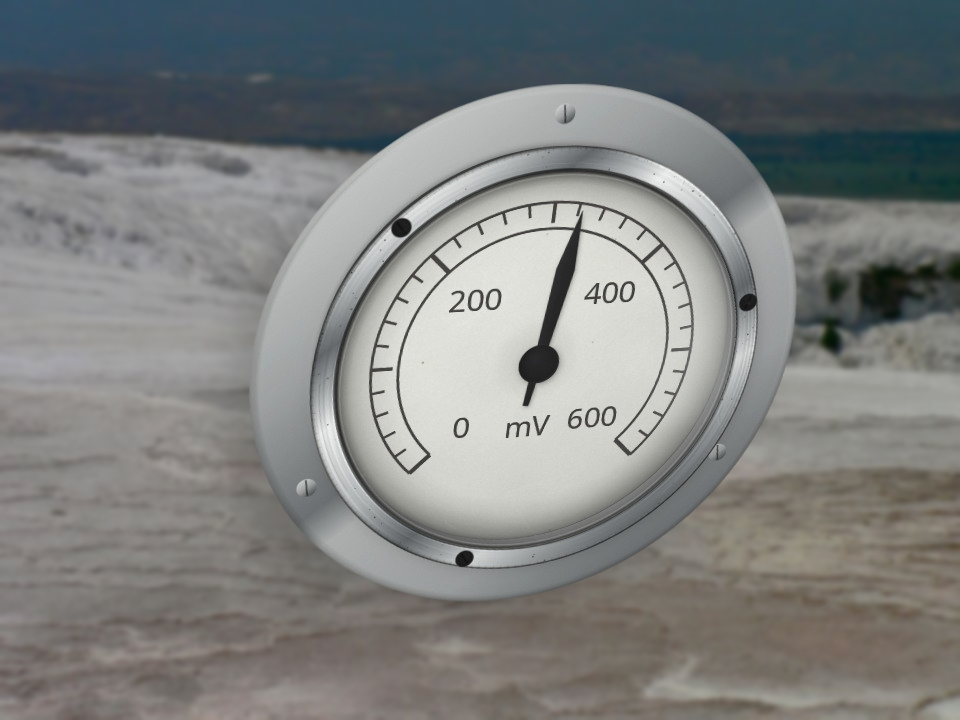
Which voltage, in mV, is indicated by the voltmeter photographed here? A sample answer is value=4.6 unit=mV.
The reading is value=320 unit=mV
